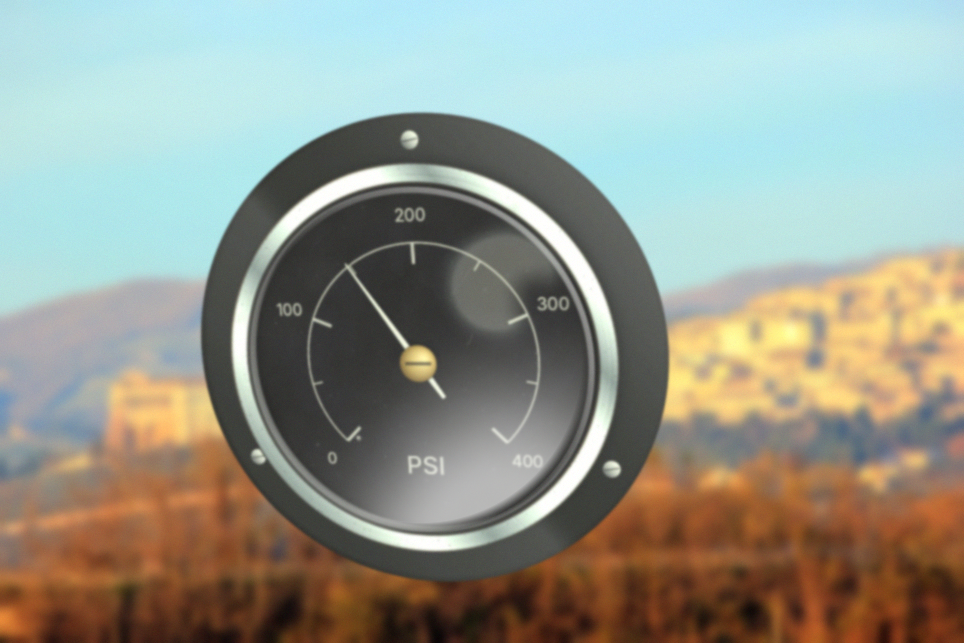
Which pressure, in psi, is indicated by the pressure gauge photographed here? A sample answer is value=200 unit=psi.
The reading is value=150 unit=psi
